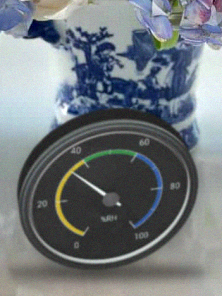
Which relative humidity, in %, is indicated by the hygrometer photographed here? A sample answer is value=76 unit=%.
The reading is value=35 unit=%
